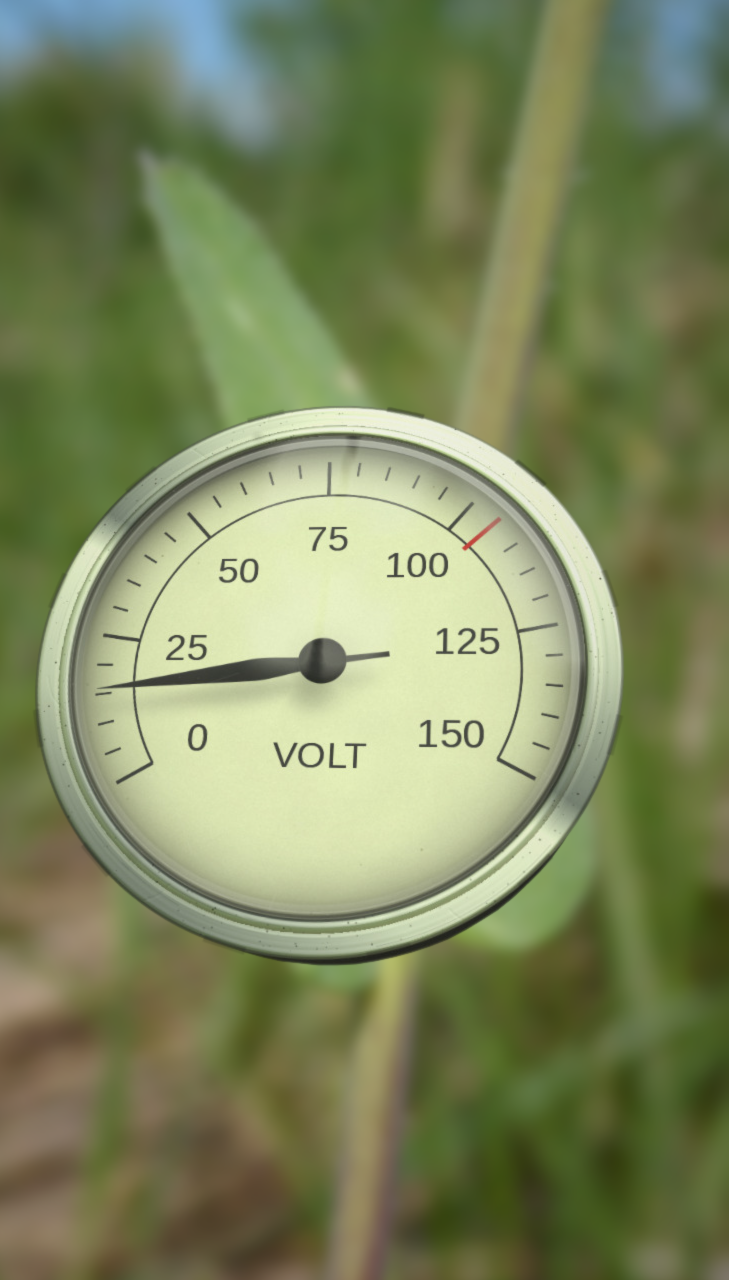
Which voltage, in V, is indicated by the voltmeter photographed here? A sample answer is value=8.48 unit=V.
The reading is value=15 unit=V
